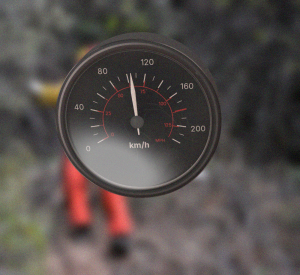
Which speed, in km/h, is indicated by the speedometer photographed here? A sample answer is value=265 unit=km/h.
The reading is value=105 unit=km/h
